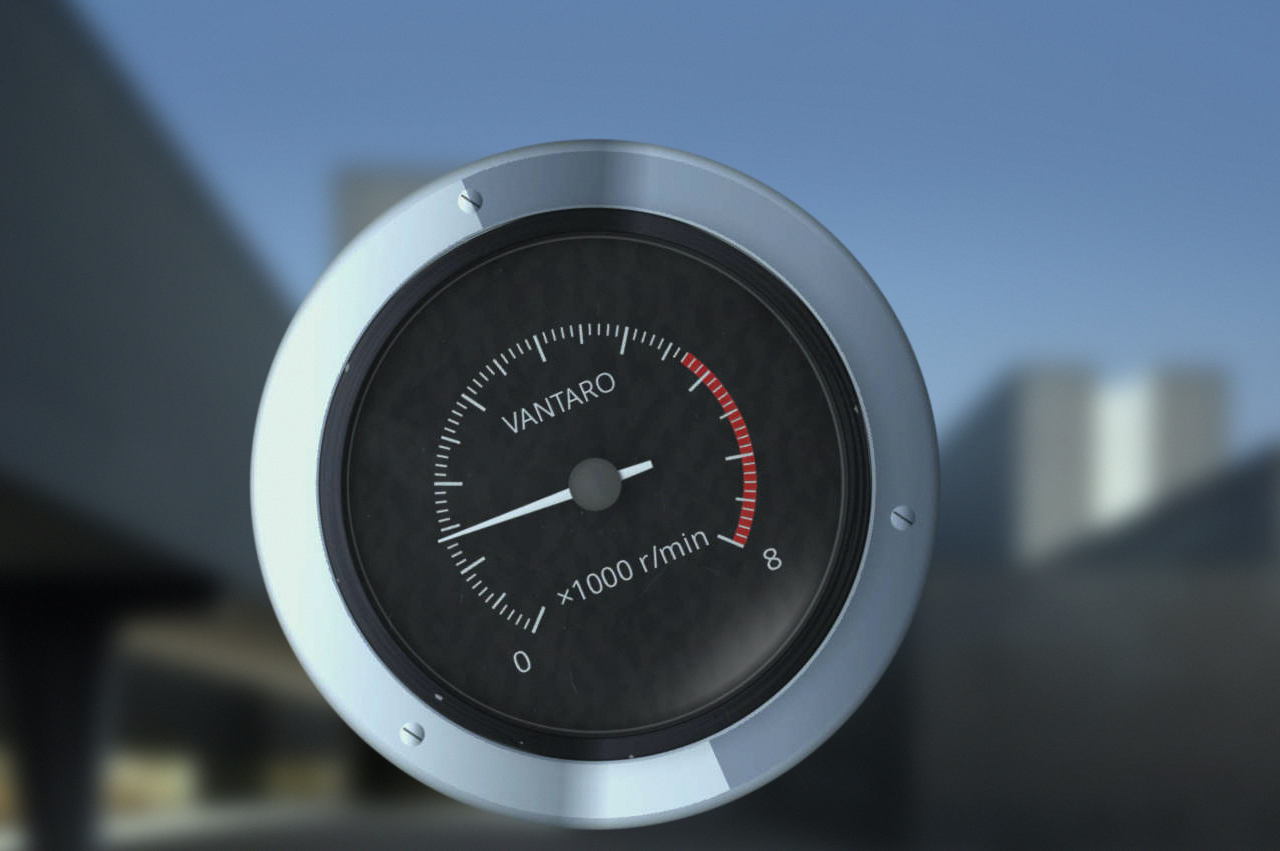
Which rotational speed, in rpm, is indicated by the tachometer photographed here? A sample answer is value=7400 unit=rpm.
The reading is value=1400 unit=rpm
